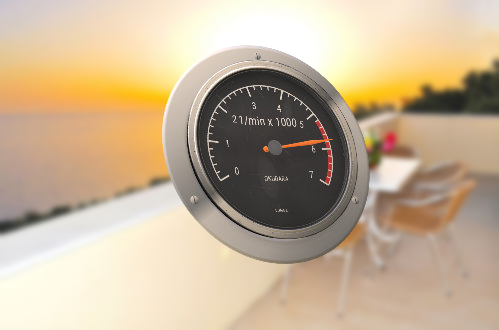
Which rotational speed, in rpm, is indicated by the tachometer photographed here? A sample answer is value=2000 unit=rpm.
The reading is value=5800 unit=rpm
